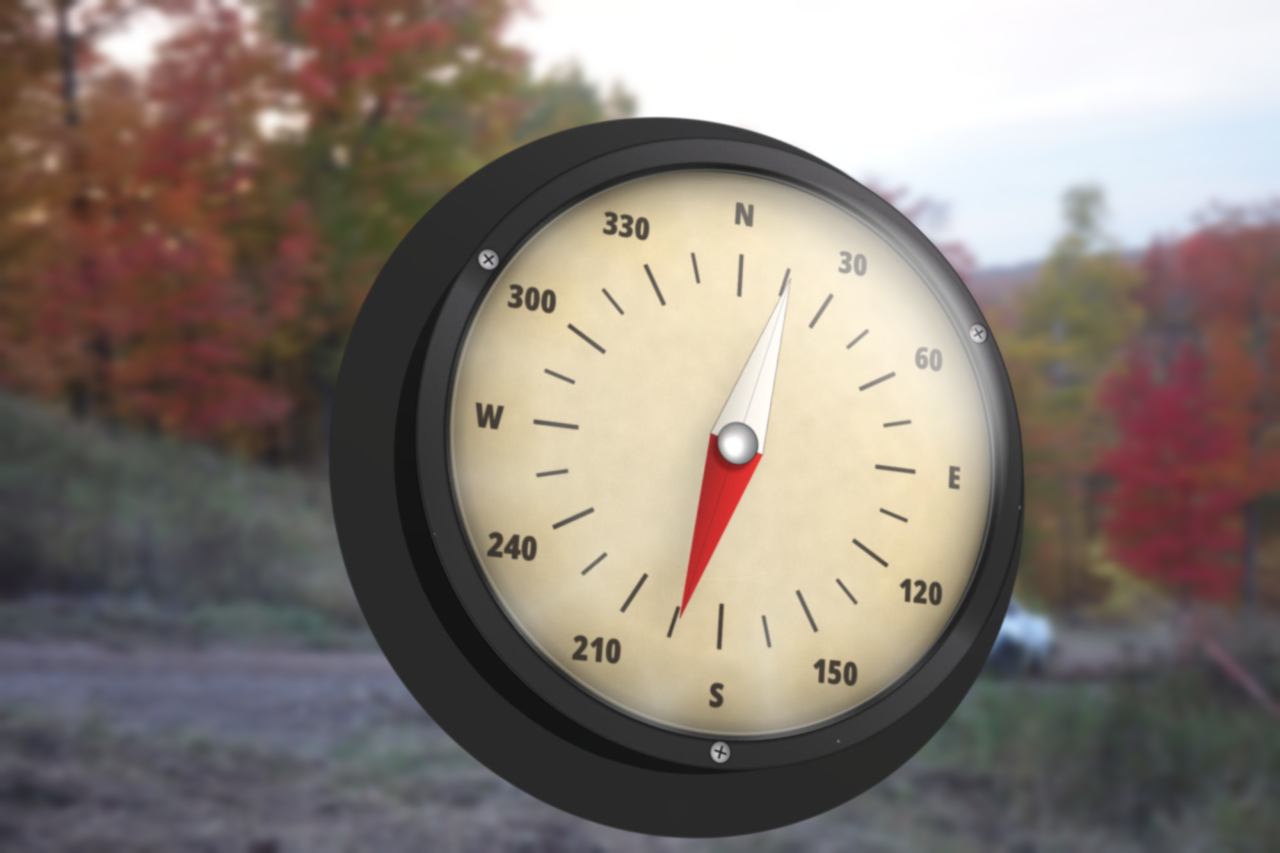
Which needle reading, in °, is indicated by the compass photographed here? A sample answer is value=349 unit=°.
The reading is value=195 unit=°
